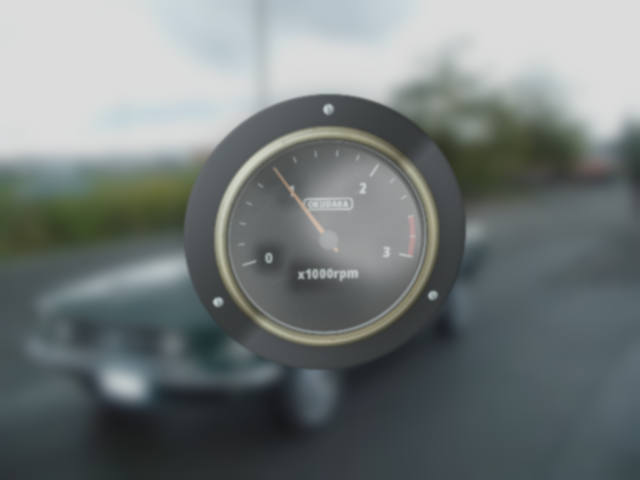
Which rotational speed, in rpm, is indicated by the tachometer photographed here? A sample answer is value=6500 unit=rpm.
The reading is value=1000 unit=rpm
